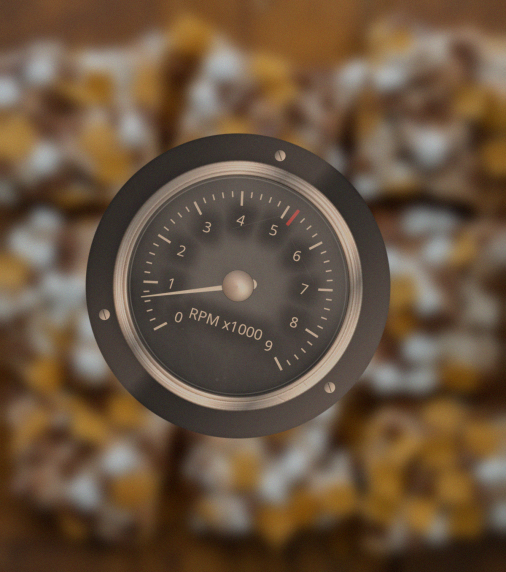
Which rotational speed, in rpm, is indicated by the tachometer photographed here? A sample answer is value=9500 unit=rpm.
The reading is value=700 unit=rpm
